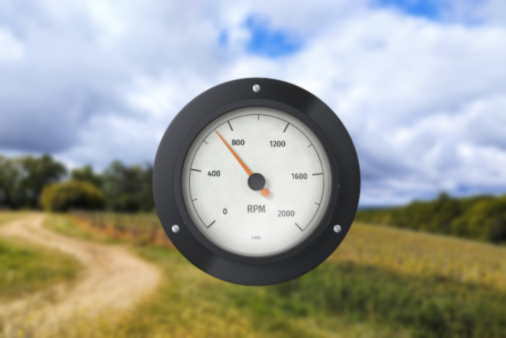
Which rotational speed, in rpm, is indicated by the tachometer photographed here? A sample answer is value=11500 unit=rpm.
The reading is value=700 unit=rpm
